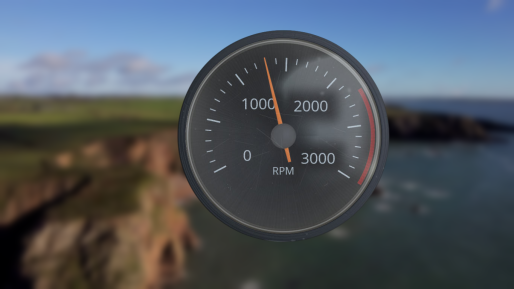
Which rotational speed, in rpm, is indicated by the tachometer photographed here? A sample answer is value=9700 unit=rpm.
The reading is value=1300 unit=rpm
